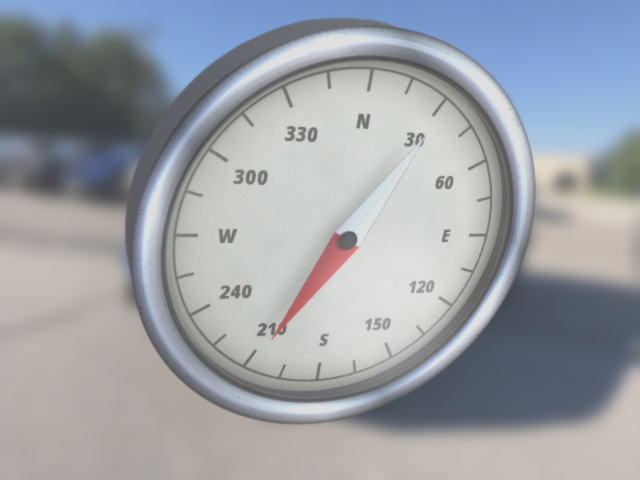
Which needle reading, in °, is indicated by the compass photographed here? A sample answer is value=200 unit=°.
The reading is value=210 unit=°
